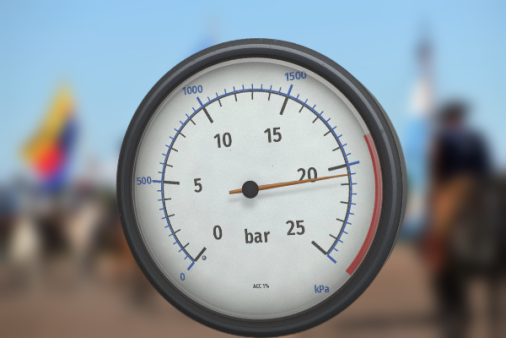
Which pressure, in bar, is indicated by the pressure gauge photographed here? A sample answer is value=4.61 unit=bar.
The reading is value=20.5 unit=bar
